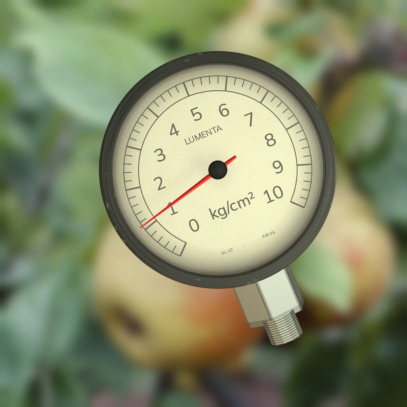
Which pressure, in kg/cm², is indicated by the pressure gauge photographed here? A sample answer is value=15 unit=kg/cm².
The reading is value=1.1 unit=kg/cm²
